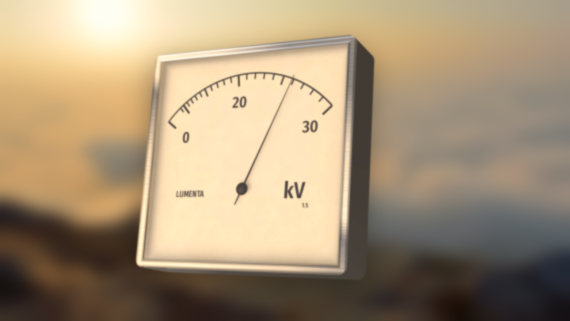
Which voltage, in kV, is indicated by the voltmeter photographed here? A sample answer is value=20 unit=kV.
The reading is value=26 unit=kV
